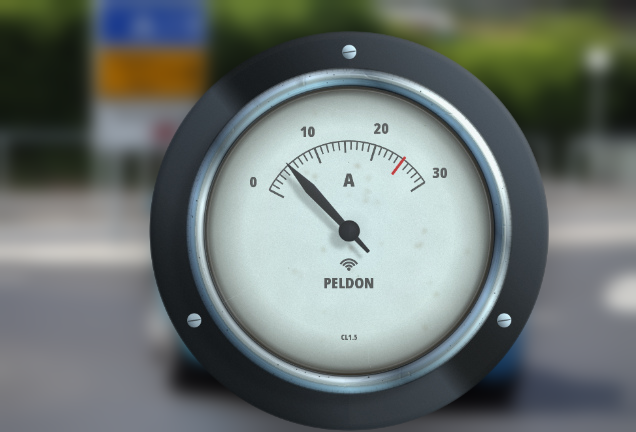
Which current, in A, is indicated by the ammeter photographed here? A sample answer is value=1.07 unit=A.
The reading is value=5 unit=A
